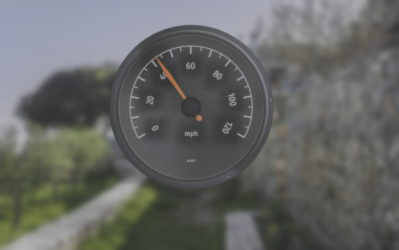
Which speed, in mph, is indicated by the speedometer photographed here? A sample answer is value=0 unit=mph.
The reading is value=42.5 unit=mph
